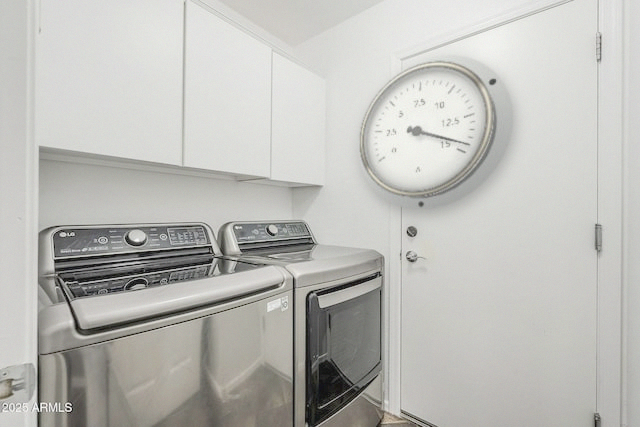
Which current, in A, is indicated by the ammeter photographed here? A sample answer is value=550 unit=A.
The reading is value=14.5 unit=A
